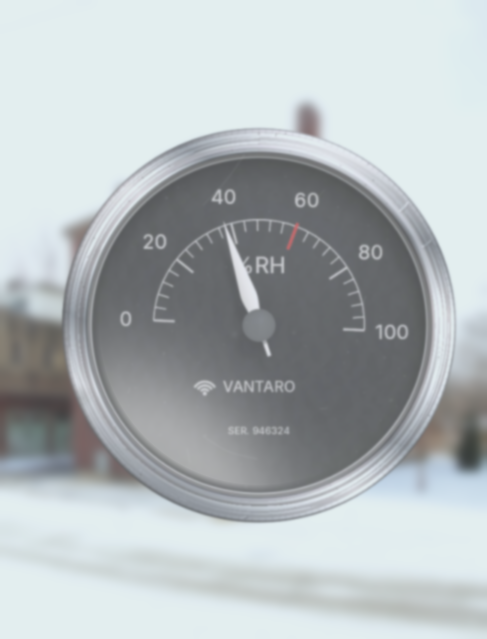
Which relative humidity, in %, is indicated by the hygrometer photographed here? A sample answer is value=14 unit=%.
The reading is value=38 unit=%
